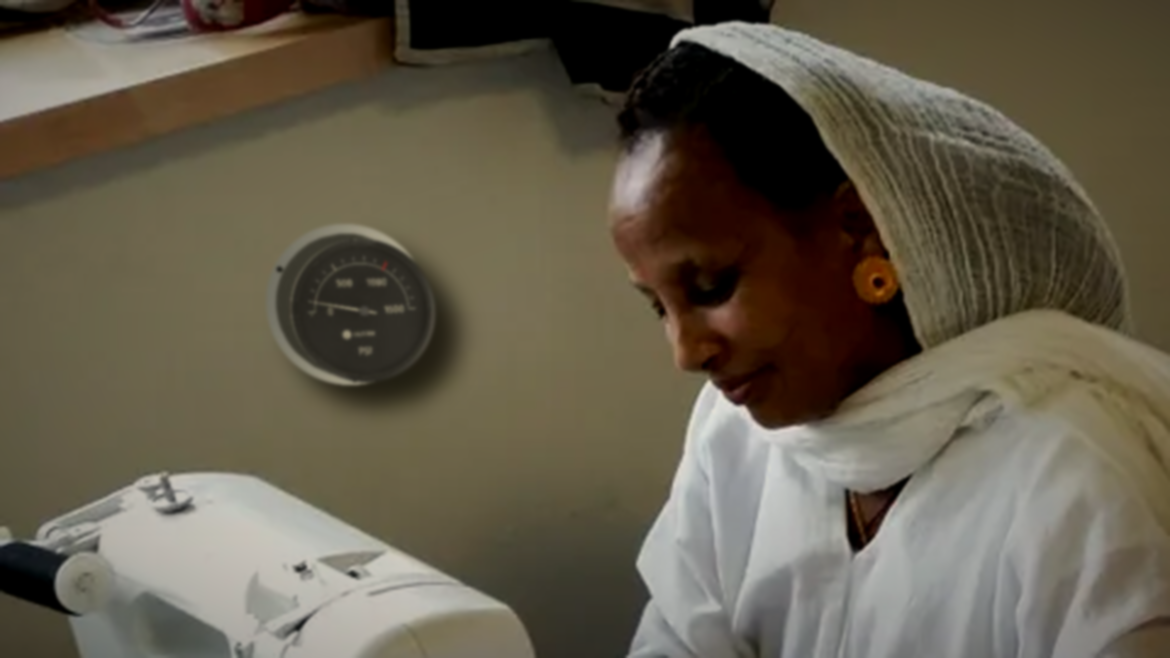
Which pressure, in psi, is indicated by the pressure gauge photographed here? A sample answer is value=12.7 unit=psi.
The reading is value=100 unit=psi
